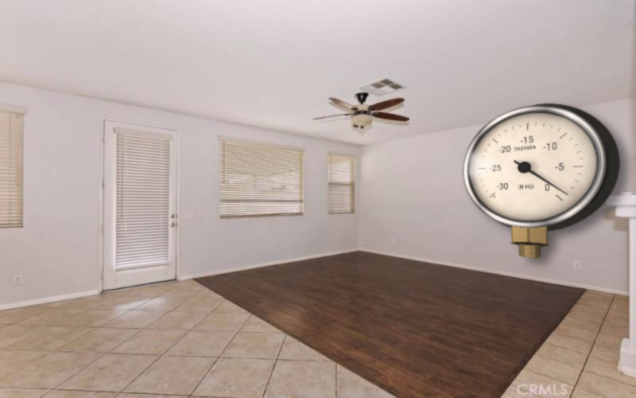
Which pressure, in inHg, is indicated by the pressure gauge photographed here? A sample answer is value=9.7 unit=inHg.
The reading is value=-1 unit=inHg
